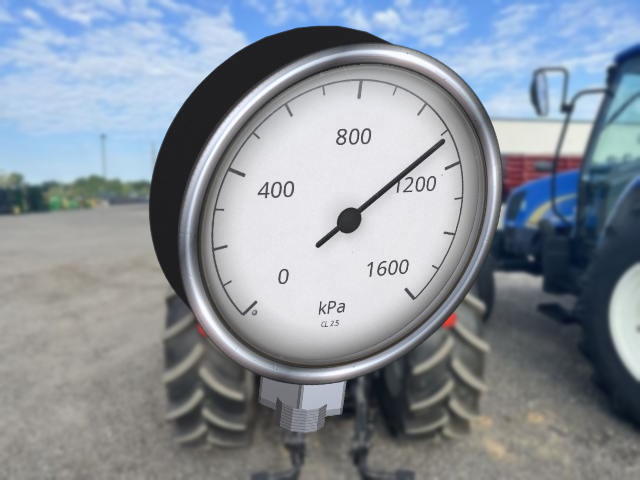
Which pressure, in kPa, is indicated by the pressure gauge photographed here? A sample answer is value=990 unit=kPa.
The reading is value=1100 unit=kPa
